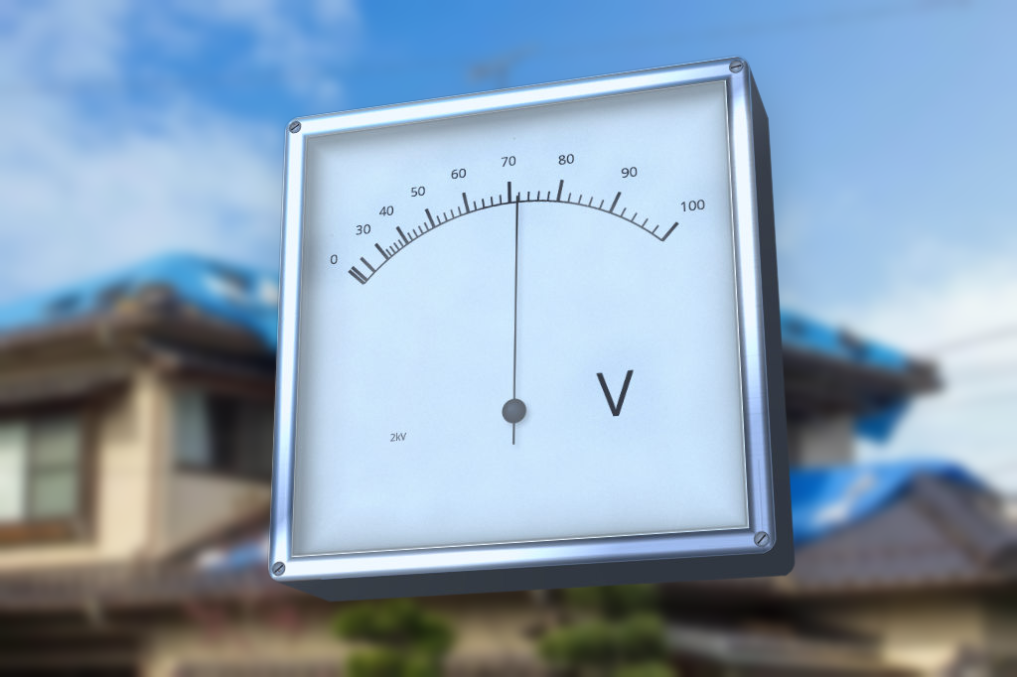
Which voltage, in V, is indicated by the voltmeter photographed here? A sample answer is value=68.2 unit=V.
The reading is value=72 unit=V
